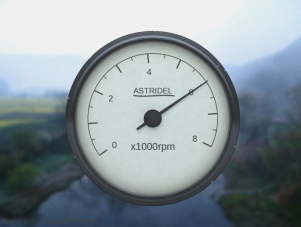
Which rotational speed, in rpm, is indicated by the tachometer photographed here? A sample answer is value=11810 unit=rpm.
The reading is value=6000 unit=rpm
